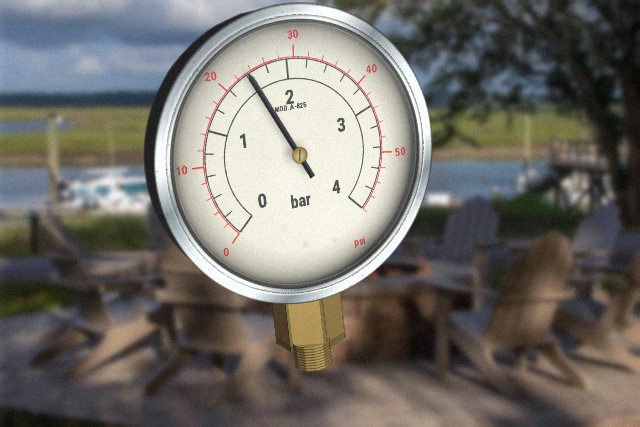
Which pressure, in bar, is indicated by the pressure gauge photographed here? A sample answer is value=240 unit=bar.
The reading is value=1.6 unit=bar
